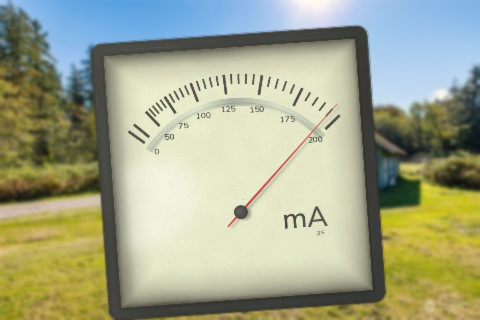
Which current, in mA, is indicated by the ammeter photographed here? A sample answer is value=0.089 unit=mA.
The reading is value=195 unit=mA
